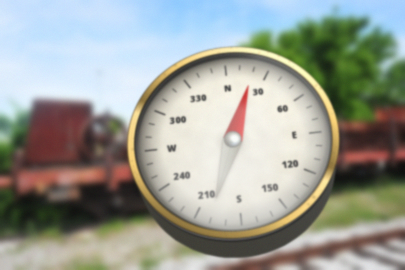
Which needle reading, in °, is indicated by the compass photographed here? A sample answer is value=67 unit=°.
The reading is value=20 unit=°
